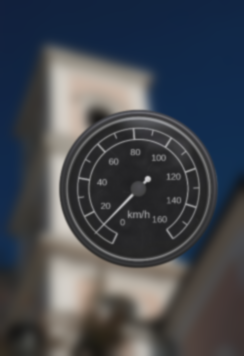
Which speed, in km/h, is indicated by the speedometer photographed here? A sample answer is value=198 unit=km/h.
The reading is value=10 unit=km/h
